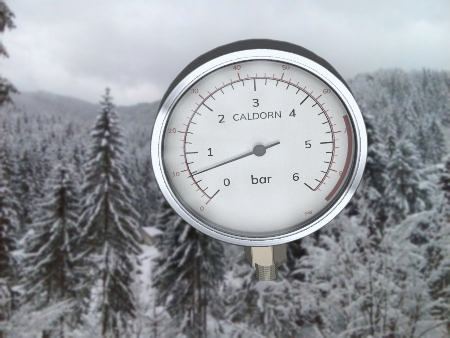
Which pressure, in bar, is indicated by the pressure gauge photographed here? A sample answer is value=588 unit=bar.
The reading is value=0.6 unit=bar
